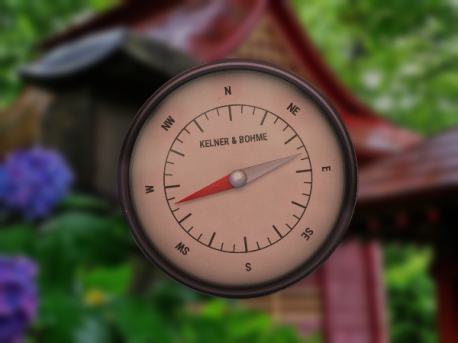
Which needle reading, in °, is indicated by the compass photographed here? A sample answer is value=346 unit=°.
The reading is value=255 unit=°
